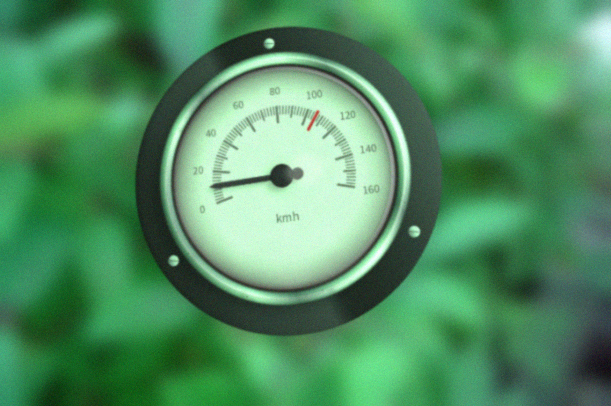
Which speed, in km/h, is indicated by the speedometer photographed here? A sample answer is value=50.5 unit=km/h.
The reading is value=10 unit=km/h
